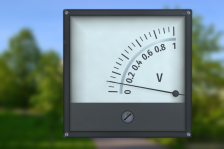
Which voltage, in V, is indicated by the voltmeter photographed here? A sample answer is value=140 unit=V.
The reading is value=0.1 unit=V
